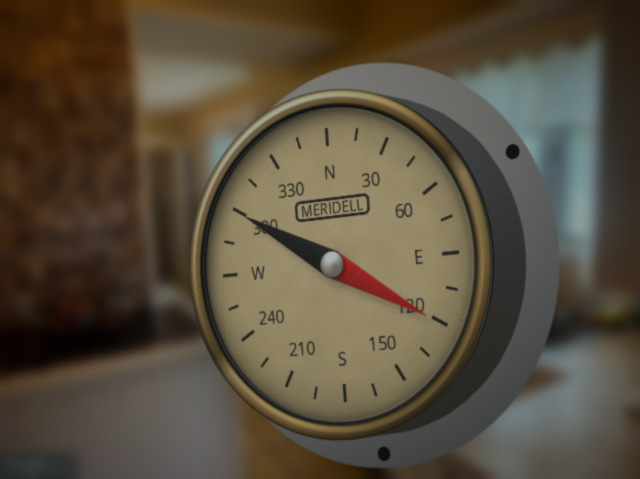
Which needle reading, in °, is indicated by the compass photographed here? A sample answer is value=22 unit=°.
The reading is value=120 unit=°
